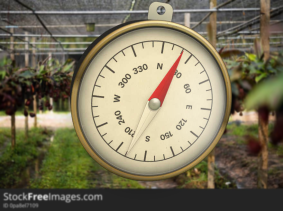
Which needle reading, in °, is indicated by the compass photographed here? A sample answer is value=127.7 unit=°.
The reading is value=20 unit=°
